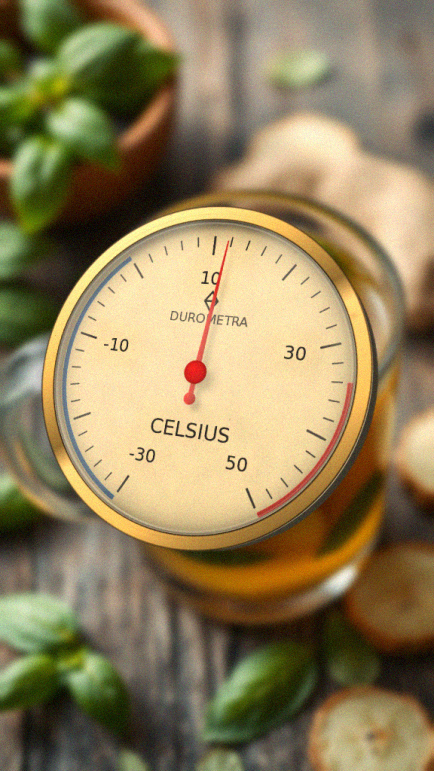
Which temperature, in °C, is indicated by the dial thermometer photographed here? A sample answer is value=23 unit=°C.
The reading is value=12 unit=°C
